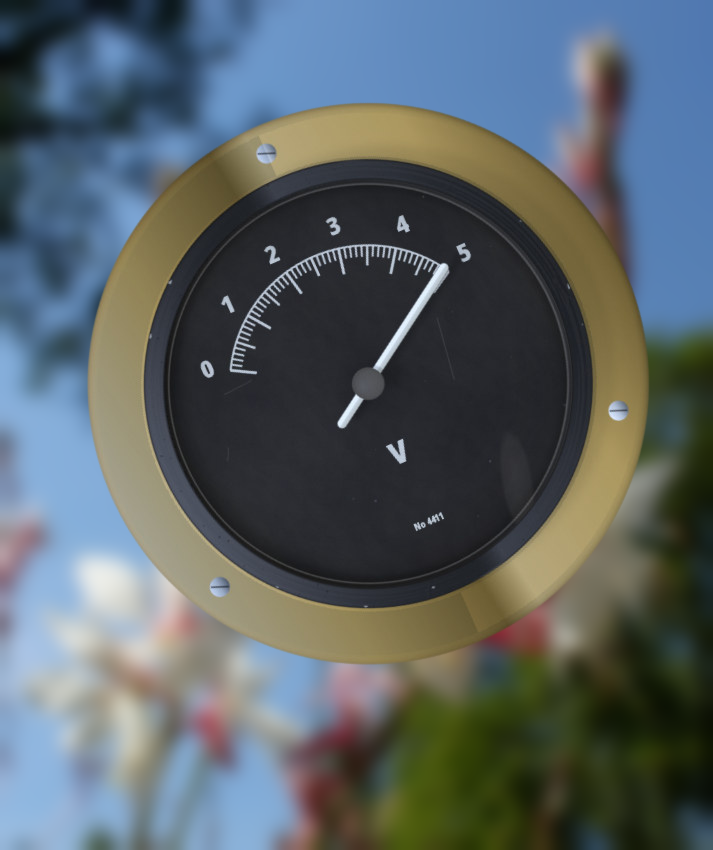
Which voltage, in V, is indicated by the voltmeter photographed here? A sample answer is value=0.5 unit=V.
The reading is value=4.9 unit=V
